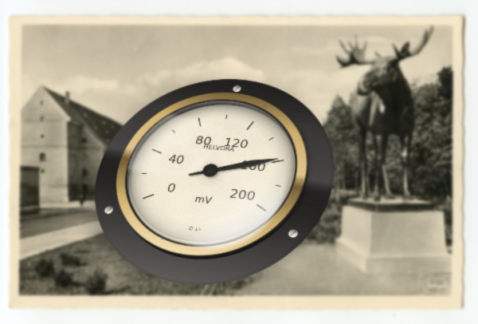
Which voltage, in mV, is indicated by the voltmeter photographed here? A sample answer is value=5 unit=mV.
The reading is value=160 unit=mV
